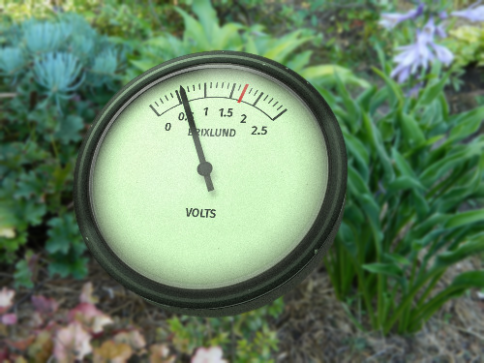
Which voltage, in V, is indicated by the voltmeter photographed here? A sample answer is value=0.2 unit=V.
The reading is value=0.6 unit=V
